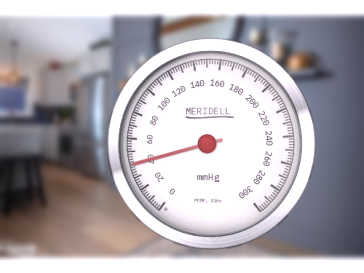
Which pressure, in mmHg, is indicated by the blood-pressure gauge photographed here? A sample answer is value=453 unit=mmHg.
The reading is value=40 unit=mmHg
